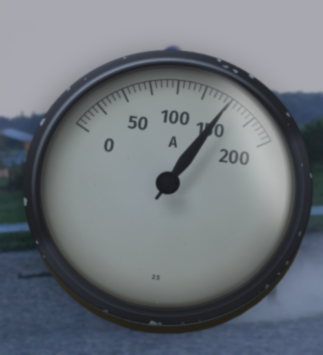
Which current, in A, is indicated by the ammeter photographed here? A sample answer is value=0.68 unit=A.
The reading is value=150 unit=A
